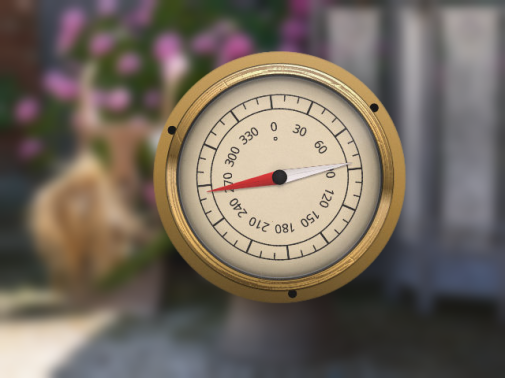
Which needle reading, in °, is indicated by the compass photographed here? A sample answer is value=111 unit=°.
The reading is value=265 unit=°
